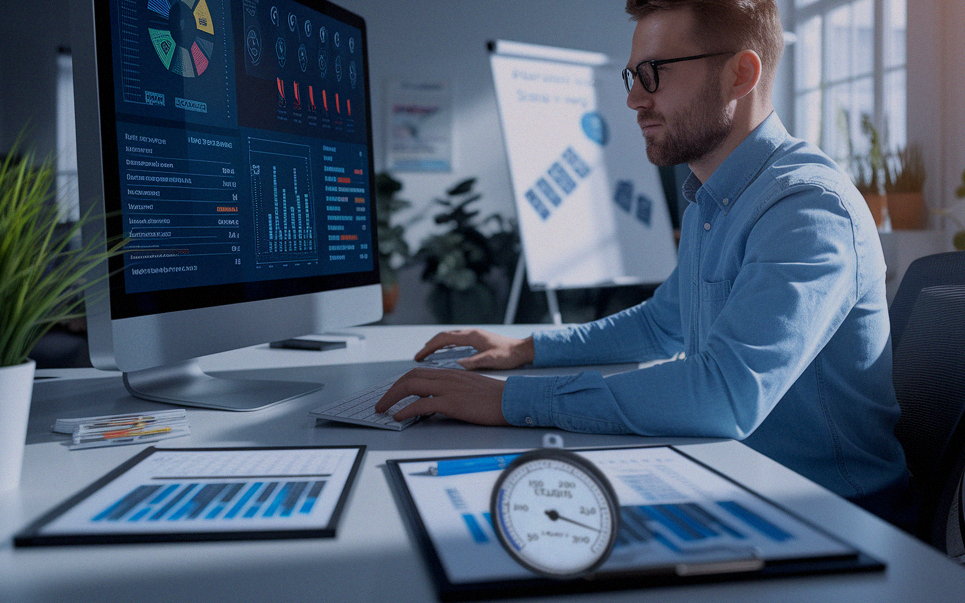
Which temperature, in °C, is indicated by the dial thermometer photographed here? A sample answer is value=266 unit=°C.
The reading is value=275 unit=°C
